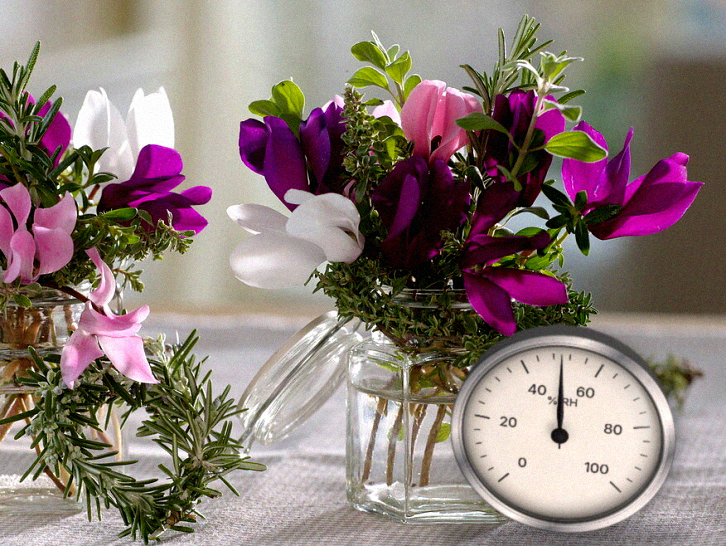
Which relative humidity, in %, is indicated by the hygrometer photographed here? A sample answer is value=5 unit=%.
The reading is value=50 unit=%
